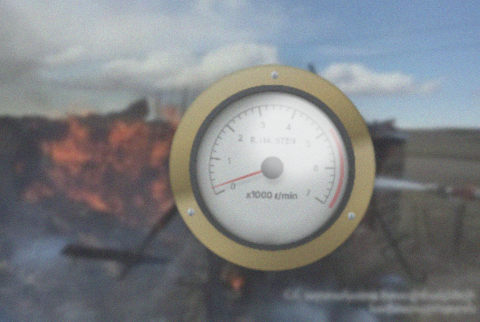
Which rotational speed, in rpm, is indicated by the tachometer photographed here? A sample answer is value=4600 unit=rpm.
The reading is value=200 unit=rpm
